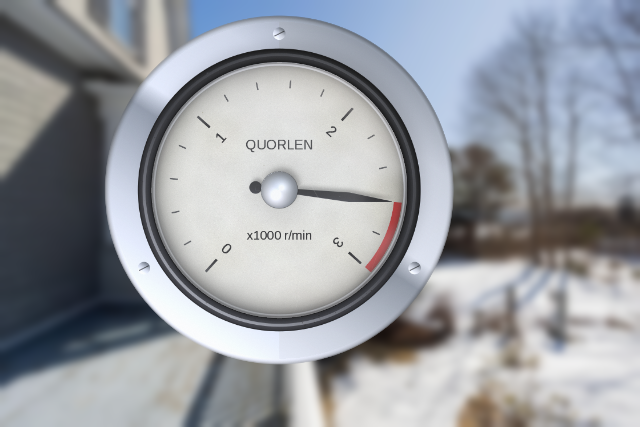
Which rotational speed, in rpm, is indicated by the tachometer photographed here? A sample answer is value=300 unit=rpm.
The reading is value=2600 unit=rpm
